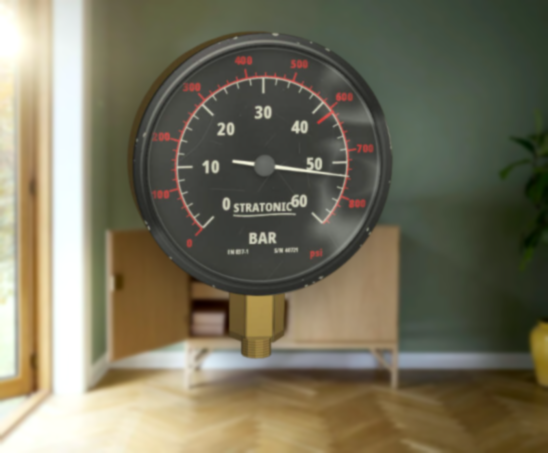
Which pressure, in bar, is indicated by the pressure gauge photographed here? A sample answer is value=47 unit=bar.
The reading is value=52 unit=bar
